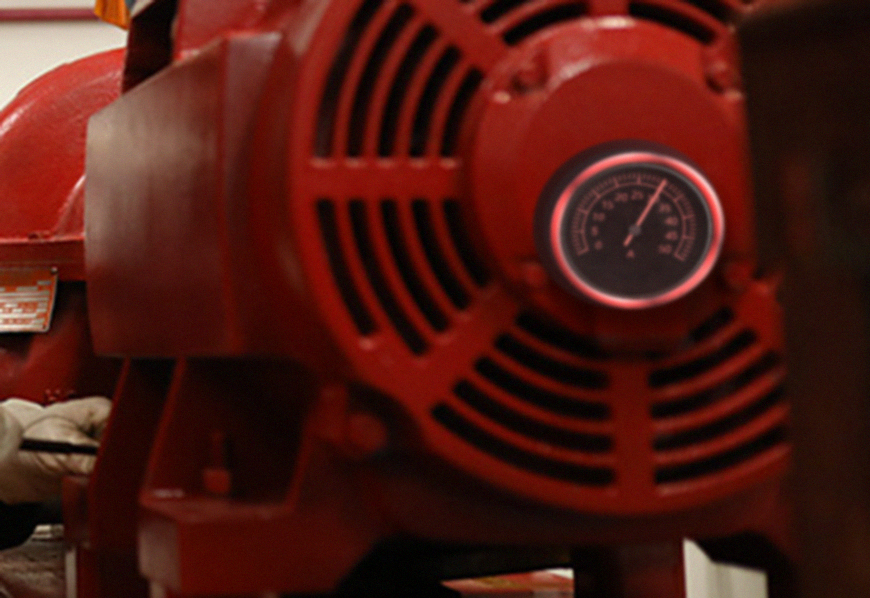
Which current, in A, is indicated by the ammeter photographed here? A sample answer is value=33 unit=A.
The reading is value=30 unit=A
